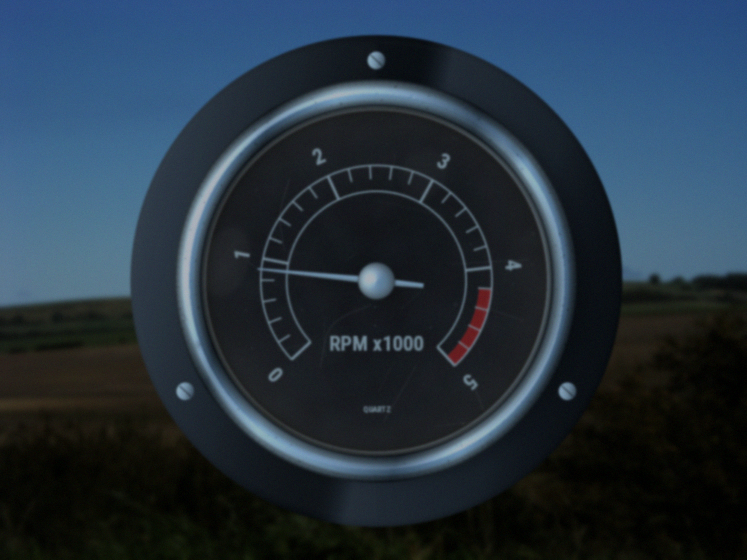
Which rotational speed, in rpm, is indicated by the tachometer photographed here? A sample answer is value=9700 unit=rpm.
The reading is value=900 unit=rpm
